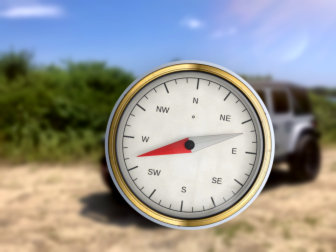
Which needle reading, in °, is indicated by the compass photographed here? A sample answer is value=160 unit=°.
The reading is value=250 unit=°
